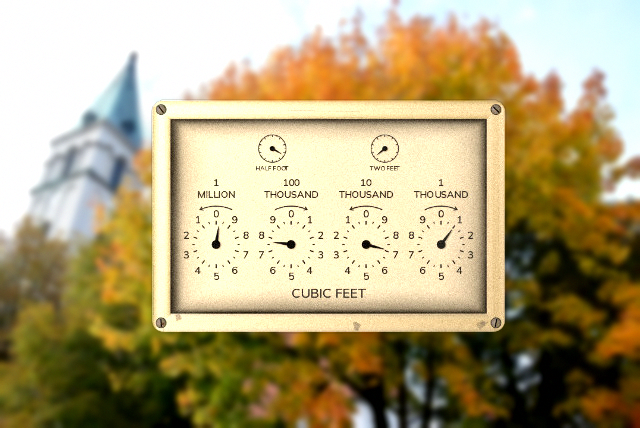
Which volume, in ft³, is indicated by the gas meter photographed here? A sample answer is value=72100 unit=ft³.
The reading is value=977100 unit=ft³
